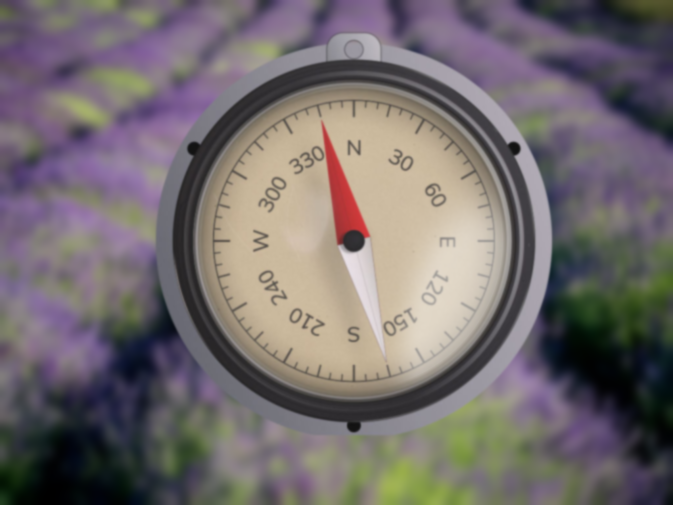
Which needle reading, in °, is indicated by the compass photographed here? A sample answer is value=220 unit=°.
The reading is value=345 unit=°
